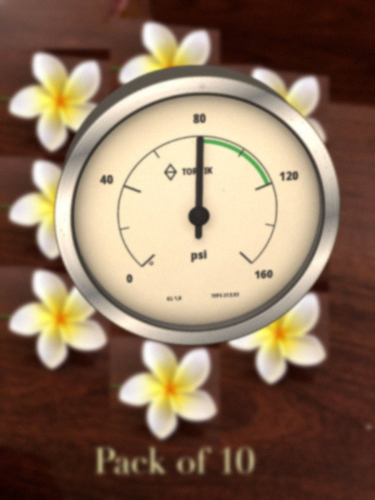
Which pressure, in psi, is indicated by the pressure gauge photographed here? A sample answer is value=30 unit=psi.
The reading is value=80 unit=psi
